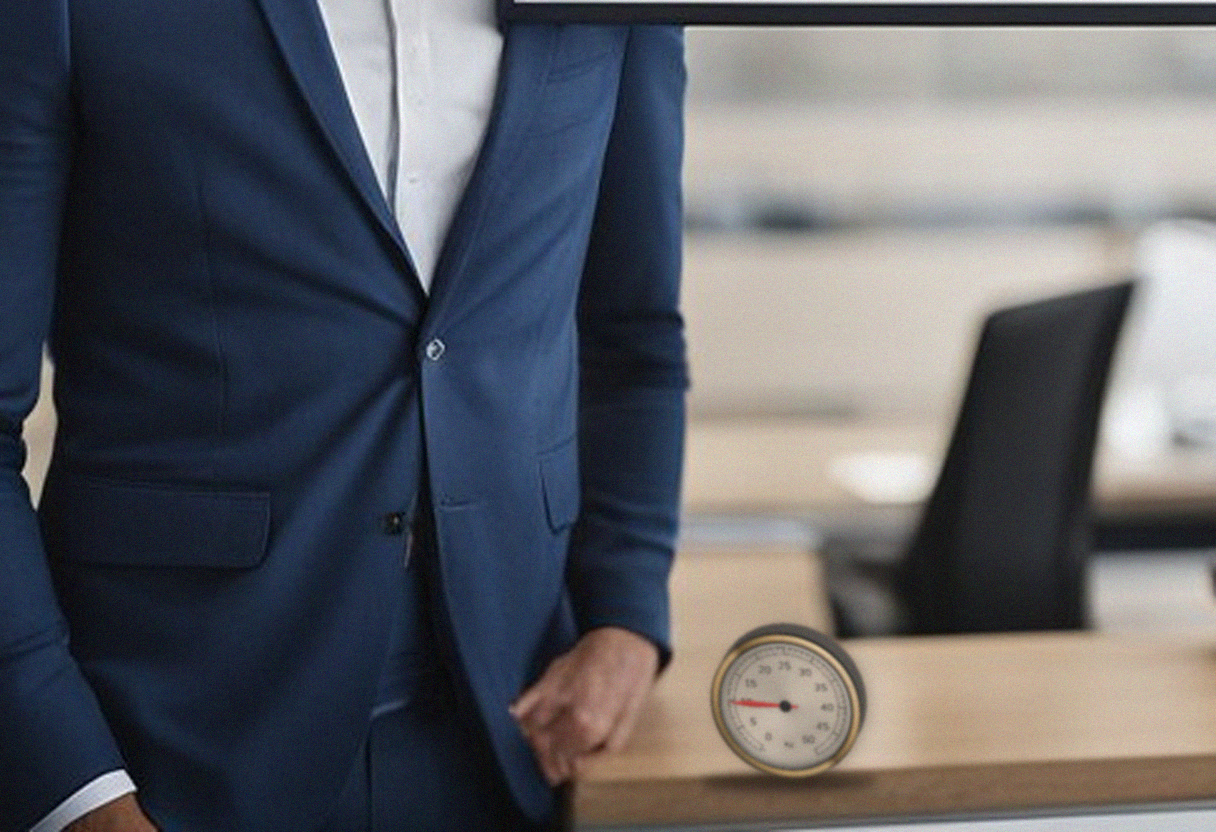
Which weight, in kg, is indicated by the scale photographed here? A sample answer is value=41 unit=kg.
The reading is value=10 unit=kg
